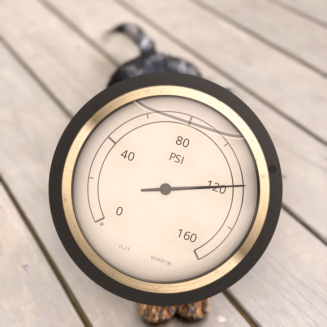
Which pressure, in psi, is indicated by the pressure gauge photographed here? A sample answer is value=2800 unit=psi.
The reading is value=120 unit=psi
